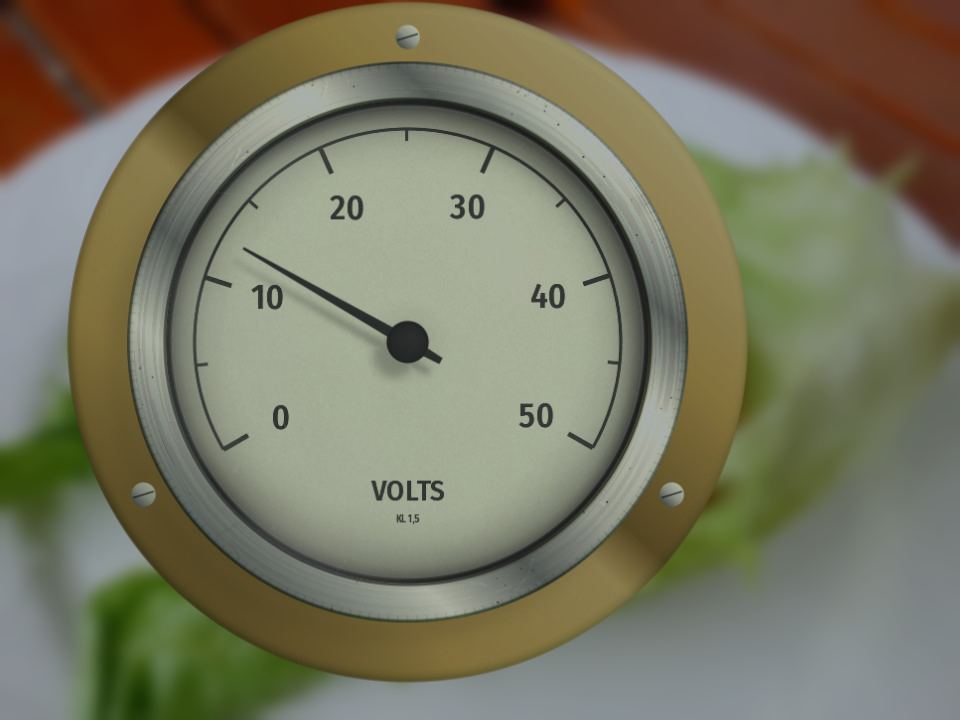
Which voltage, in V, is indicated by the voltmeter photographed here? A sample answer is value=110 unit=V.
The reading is value=12.5 unit=V
